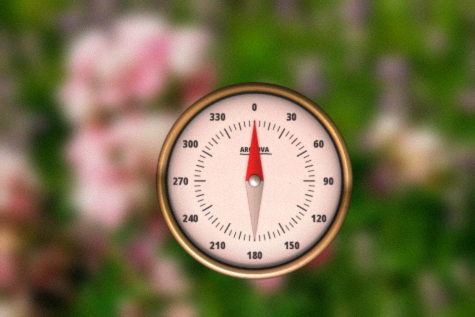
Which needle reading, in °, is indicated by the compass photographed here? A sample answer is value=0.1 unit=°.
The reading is value=0 unit=°
